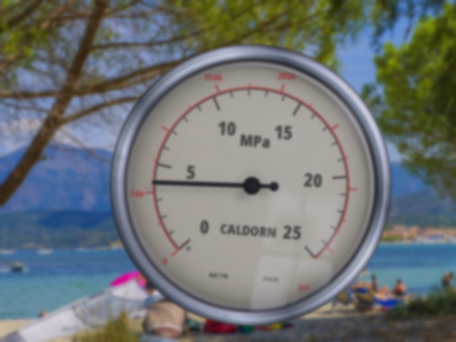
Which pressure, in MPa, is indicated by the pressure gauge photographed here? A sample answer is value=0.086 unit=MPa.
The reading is value=4 unit=MPa
